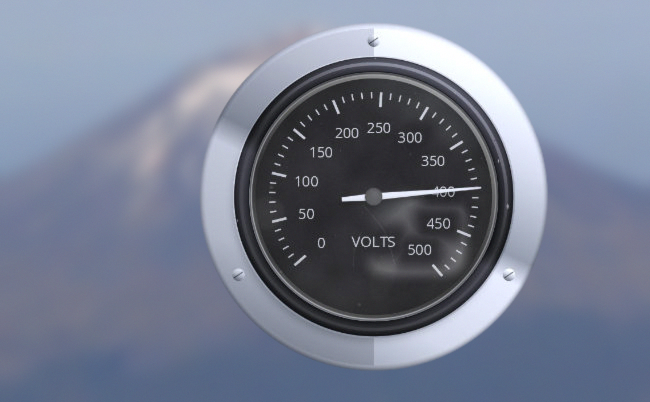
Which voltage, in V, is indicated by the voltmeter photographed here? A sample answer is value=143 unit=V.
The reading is value=400 unit=V
